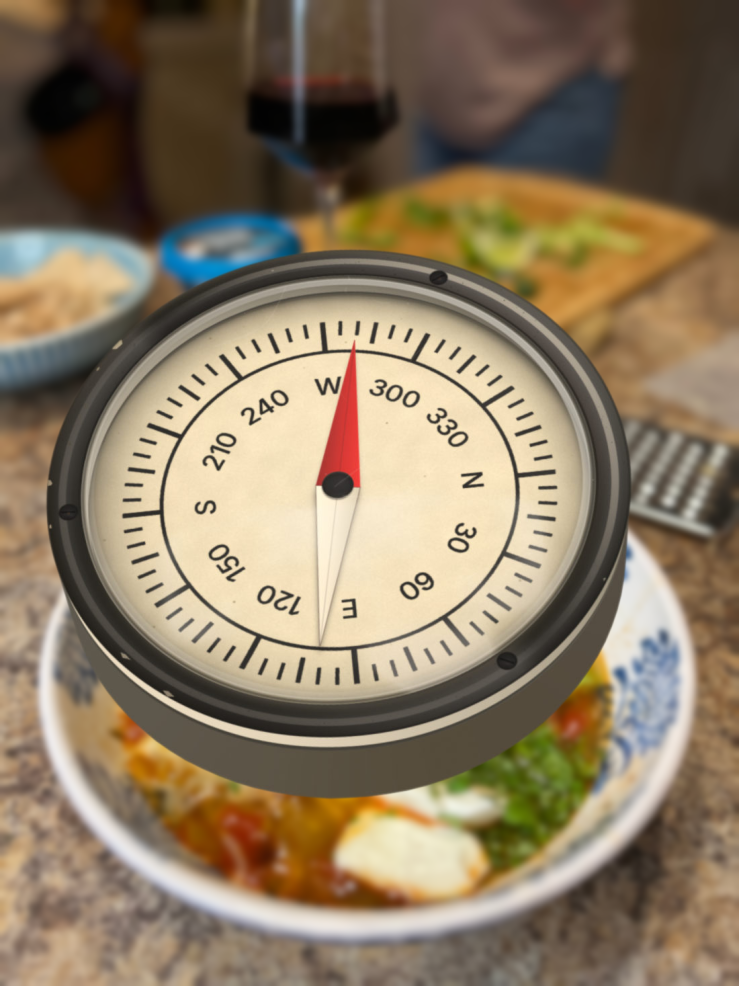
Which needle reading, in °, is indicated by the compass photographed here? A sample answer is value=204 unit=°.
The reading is value=280 unit=°
